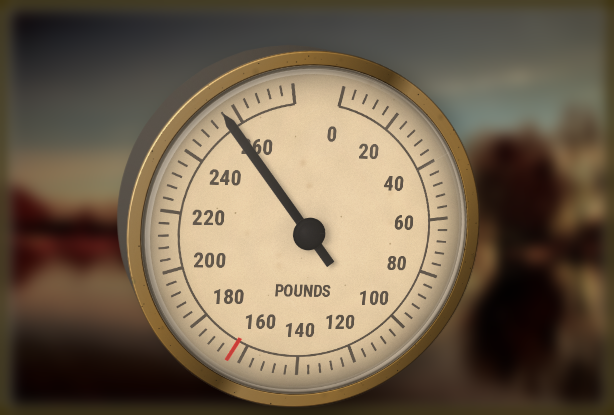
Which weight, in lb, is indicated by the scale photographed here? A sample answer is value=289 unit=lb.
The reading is value=256 unit=lb
